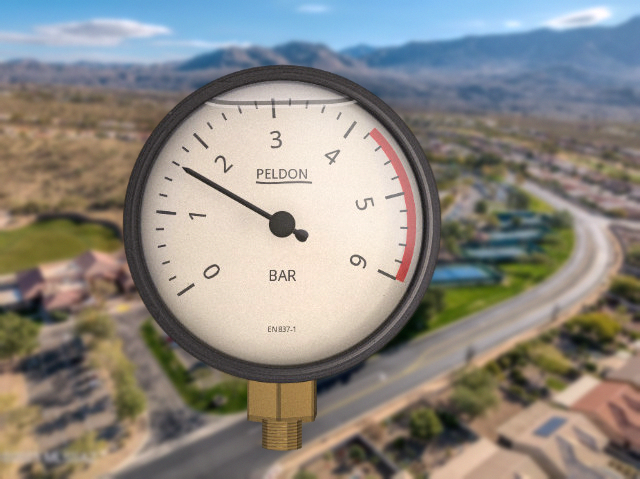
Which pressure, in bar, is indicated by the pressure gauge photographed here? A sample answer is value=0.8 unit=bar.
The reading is value=1.6 unit=bar
